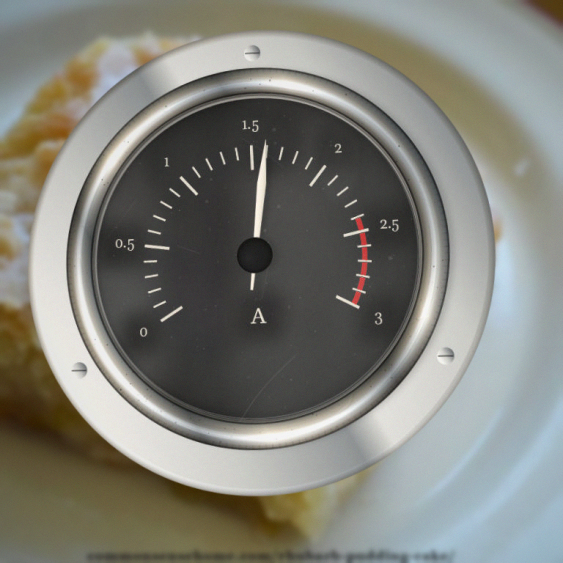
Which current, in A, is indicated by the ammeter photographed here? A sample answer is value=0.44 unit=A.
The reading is value=1.6 unit=A
